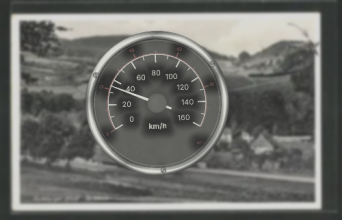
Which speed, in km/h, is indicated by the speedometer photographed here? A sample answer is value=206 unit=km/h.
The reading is value=35 unit=km/h
